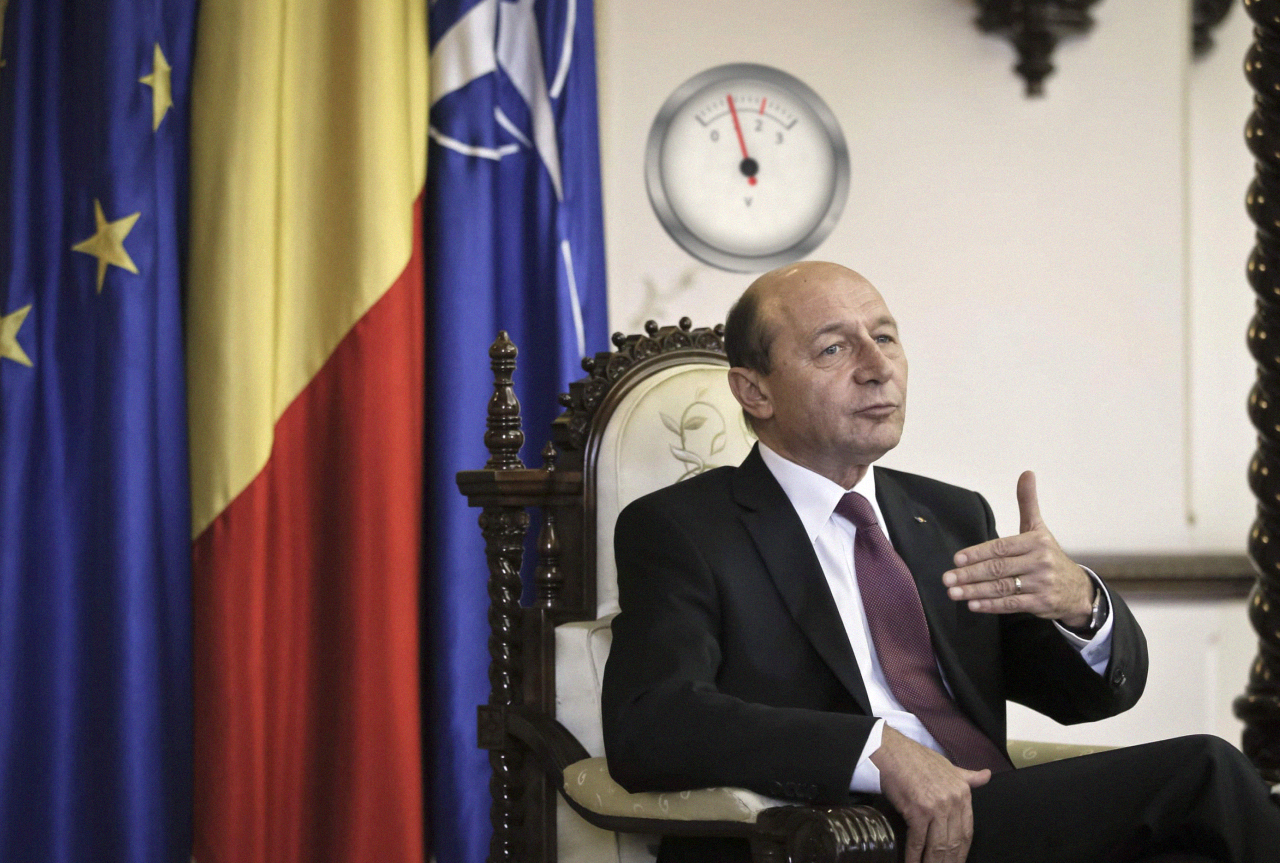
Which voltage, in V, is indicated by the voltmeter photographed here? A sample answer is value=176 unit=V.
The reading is value=1 unit=V
